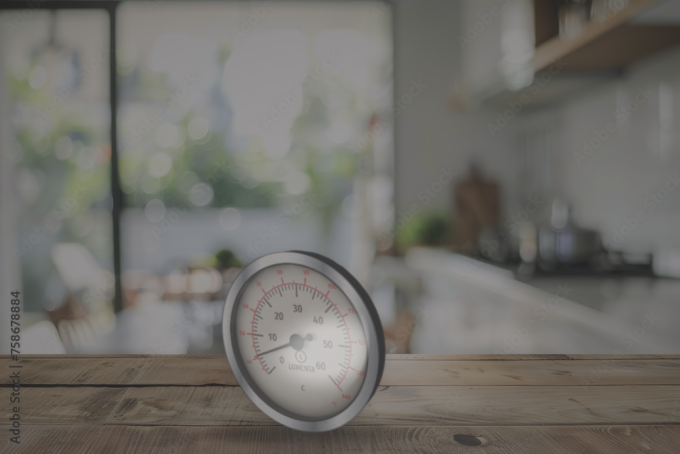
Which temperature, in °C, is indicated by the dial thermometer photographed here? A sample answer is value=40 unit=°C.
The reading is value=5 unit=°C
